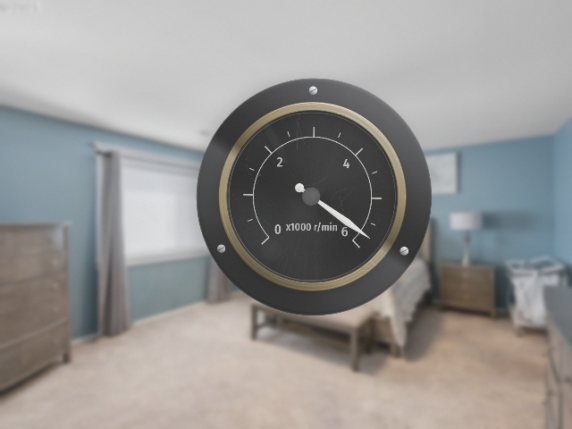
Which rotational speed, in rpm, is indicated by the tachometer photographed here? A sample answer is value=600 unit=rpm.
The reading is value=5750 unit=rpm
